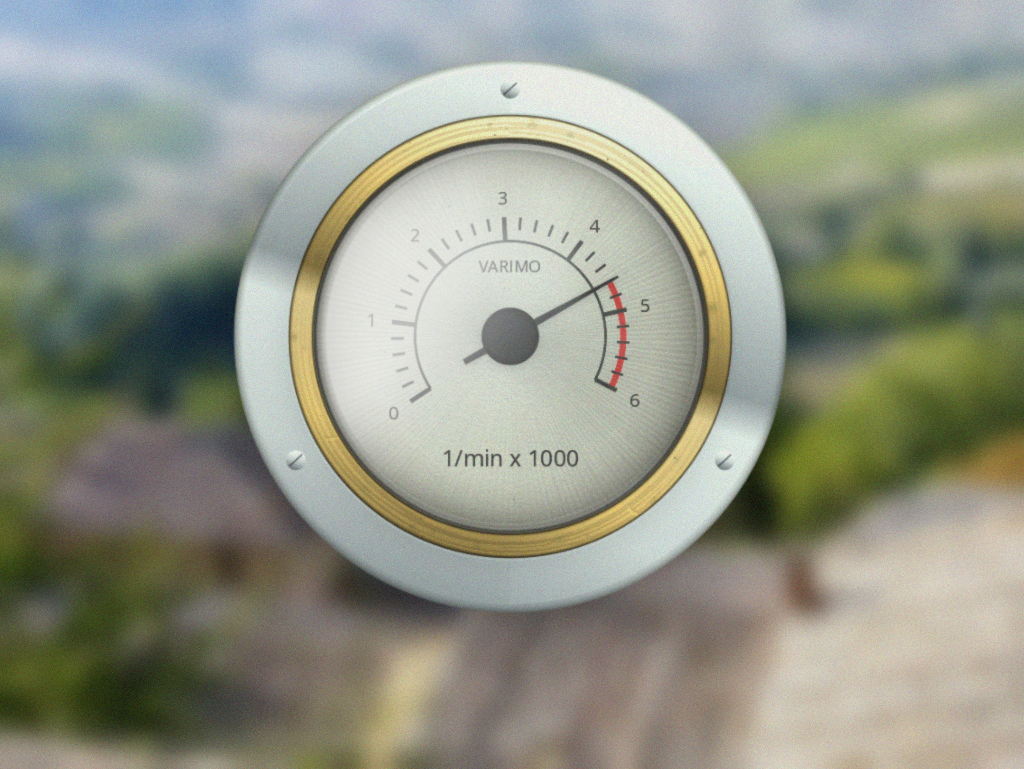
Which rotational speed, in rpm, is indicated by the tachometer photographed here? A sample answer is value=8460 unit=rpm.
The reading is value=4600 unit=rpm
